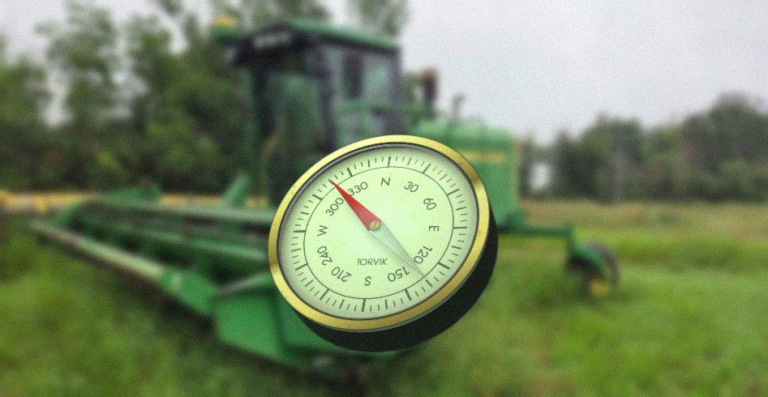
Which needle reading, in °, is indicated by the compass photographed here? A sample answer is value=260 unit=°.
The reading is value=315 unit=°
